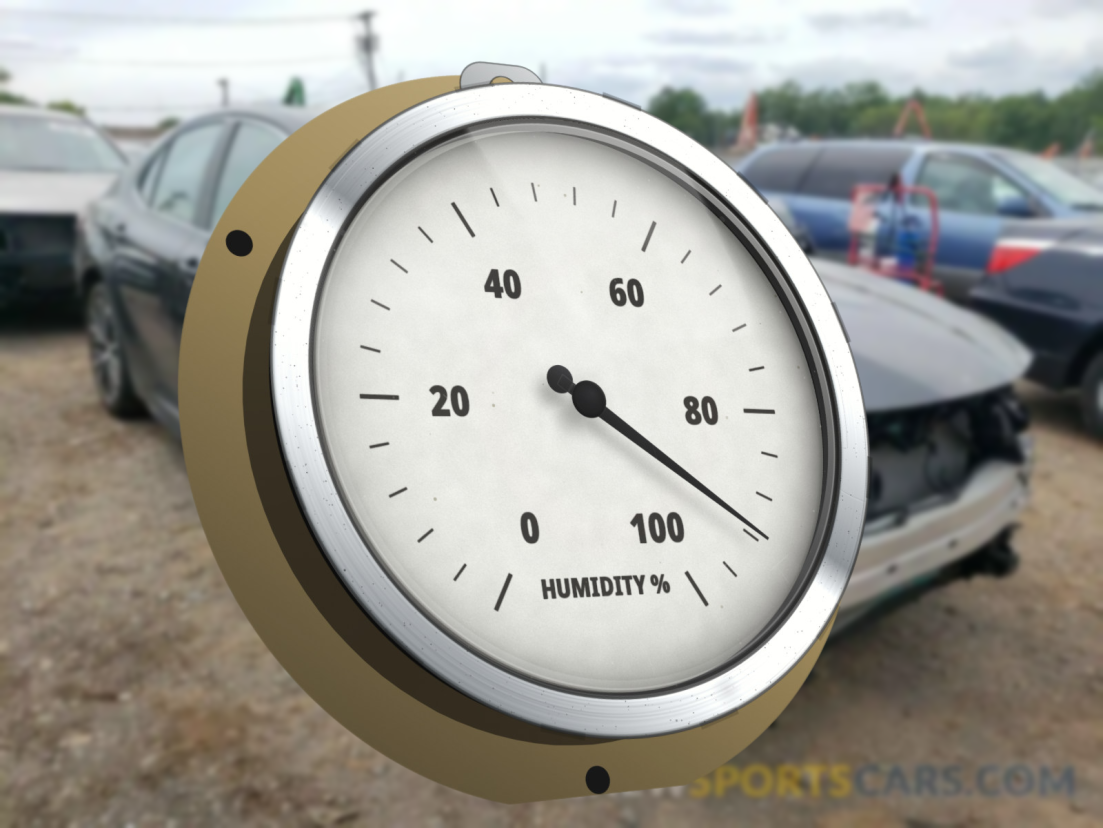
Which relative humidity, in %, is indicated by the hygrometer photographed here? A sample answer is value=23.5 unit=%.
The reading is value=92 unit=%
